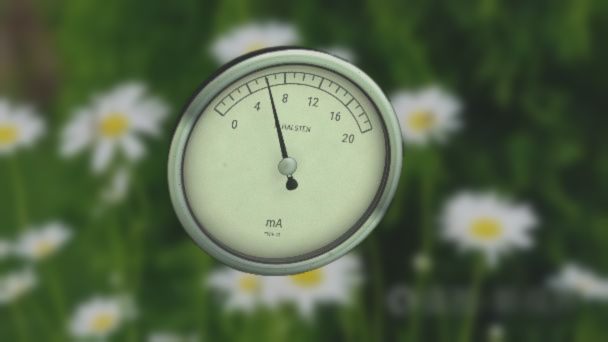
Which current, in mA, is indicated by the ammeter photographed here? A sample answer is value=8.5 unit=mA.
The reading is value=6 unit=mA
